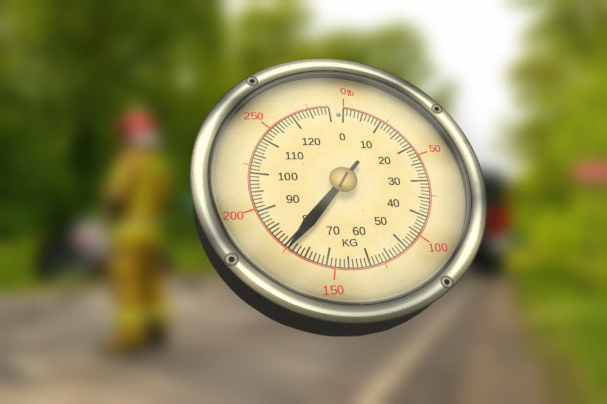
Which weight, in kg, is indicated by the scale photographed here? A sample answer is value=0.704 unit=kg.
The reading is value=79 unit=kg
